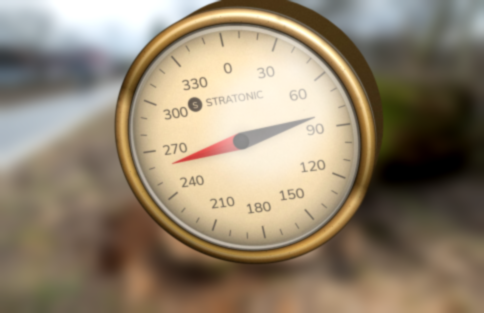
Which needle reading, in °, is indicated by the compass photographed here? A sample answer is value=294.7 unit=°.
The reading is value=260 unit=°
